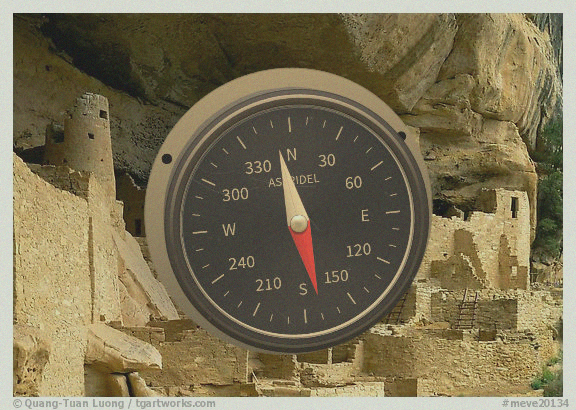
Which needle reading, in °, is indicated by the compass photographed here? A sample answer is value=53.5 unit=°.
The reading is value=170 unit=°
